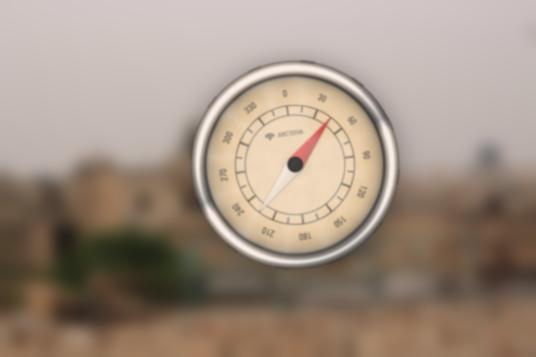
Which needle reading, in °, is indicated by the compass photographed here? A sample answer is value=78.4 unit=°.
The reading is value=45 unit=°
